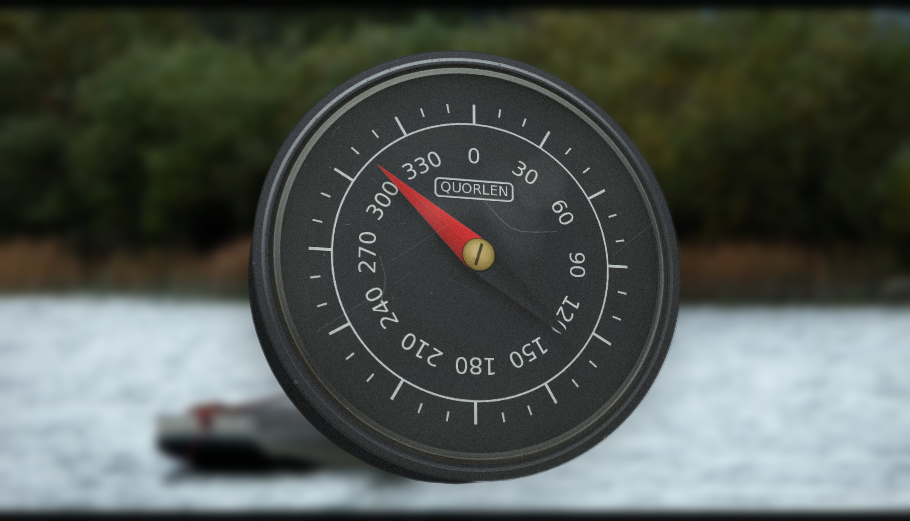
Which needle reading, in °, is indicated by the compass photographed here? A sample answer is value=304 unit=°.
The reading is value=310 unit=°
